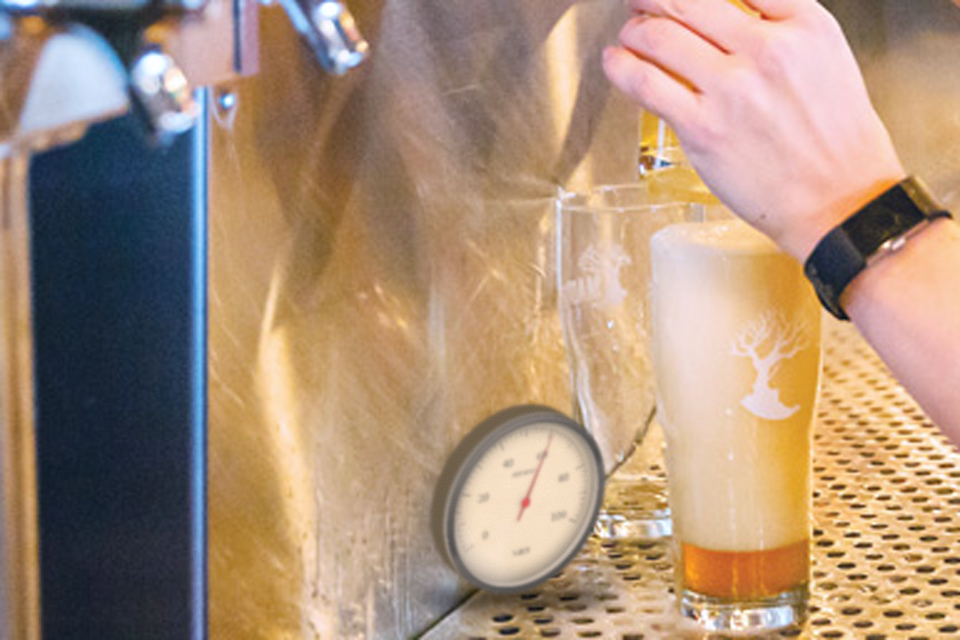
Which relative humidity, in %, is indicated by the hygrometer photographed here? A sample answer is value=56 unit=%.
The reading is value=60 unit=%
